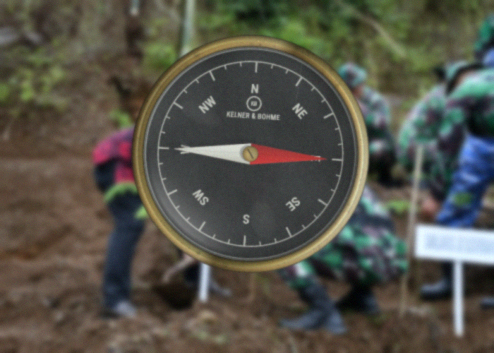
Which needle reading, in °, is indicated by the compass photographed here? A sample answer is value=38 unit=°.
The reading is value=90 unit=°
